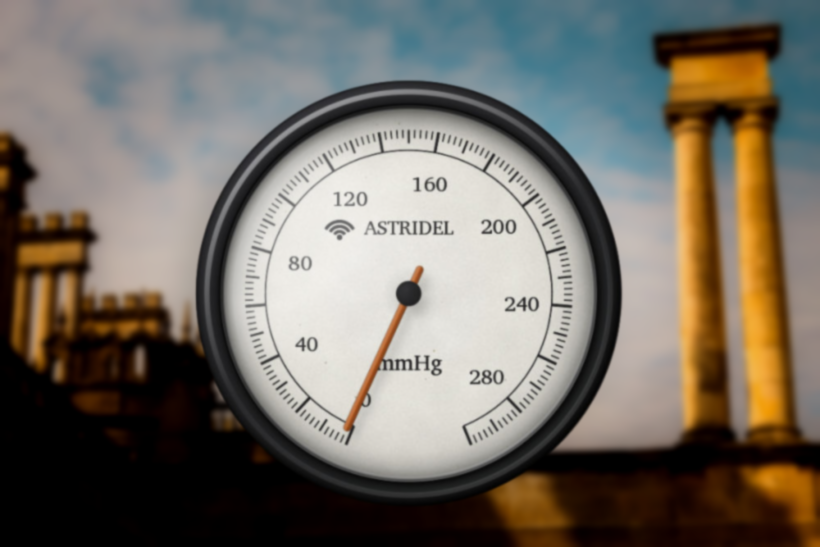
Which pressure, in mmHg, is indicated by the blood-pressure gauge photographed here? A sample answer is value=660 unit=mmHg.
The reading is value=2 unit=mmHg
